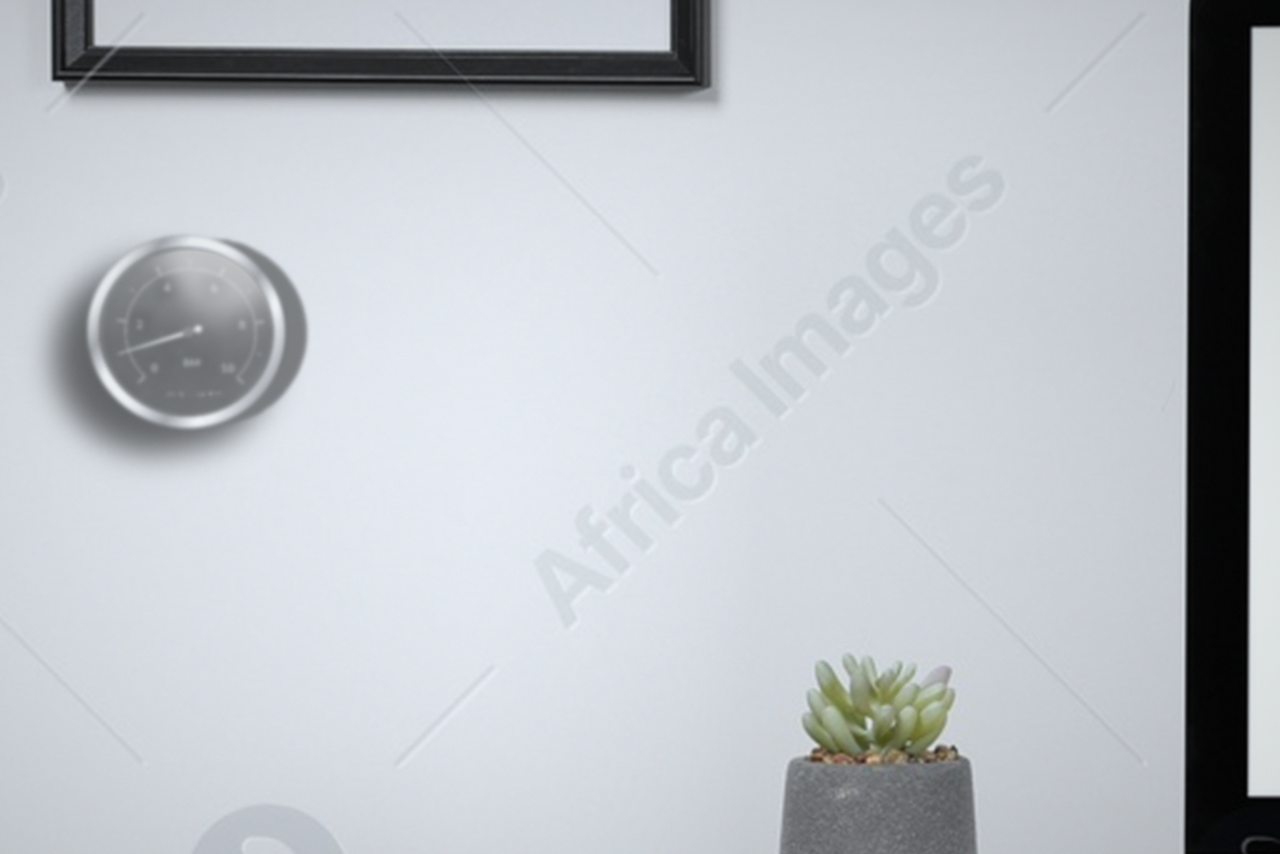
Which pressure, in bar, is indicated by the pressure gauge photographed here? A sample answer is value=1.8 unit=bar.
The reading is value=1 unit=bar
